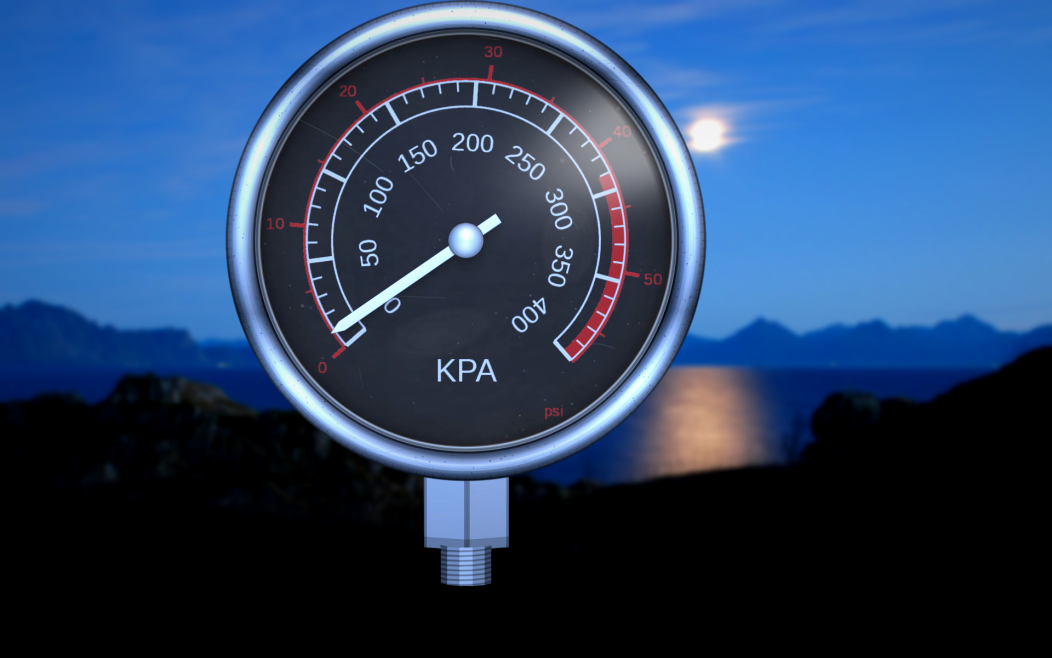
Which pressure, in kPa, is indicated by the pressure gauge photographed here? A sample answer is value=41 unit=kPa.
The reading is value=10 unit=kPa
